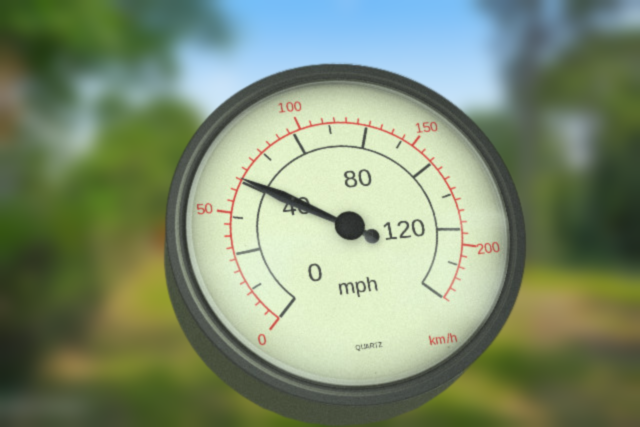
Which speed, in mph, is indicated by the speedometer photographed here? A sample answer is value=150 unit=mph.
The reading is value=40 unit=mph
